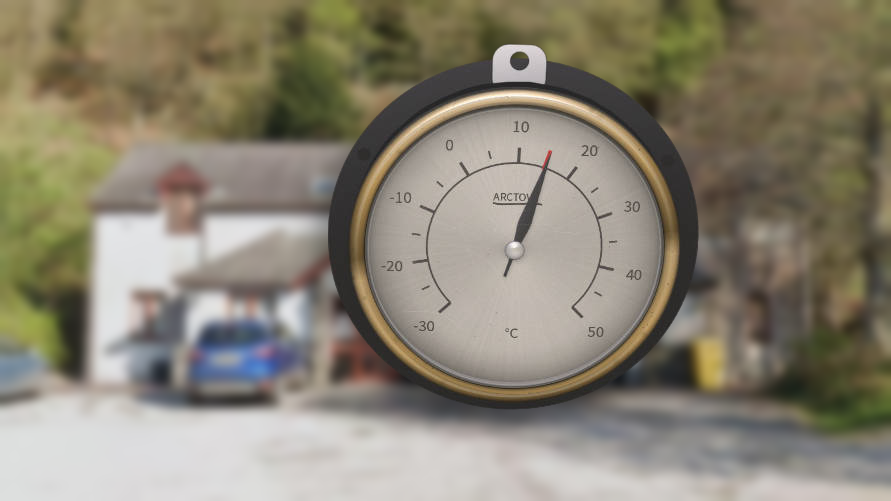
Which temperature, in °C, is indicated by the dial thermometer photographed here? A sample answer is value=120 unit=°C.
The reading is value=15 unit=°C
